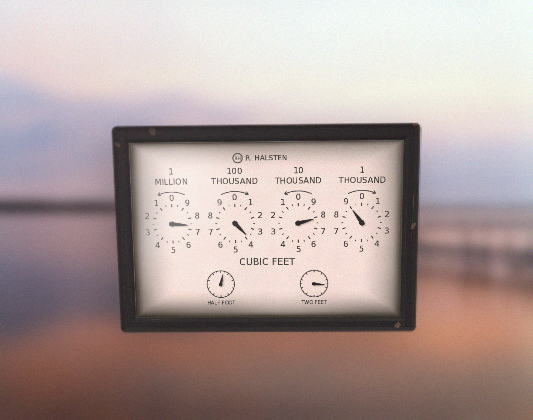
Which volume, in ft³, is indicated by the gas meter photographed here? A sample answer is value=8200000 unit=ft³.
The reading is value=737900 unit=ft³
